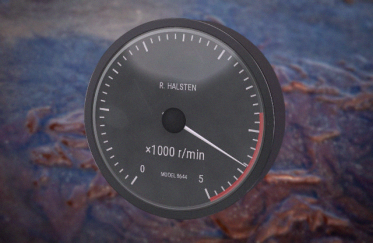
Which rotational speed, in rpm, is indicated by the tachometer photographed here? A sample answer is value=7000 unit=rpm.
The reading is value=4400 unit=rpm
